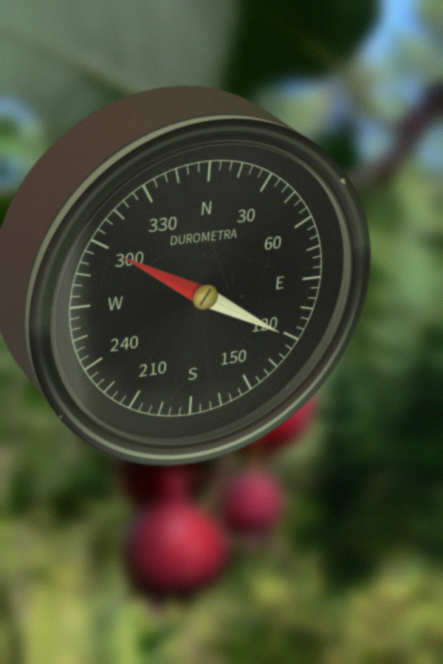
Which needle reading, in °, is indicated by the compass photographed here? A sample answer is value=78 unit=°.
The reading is value=300 unit=°
